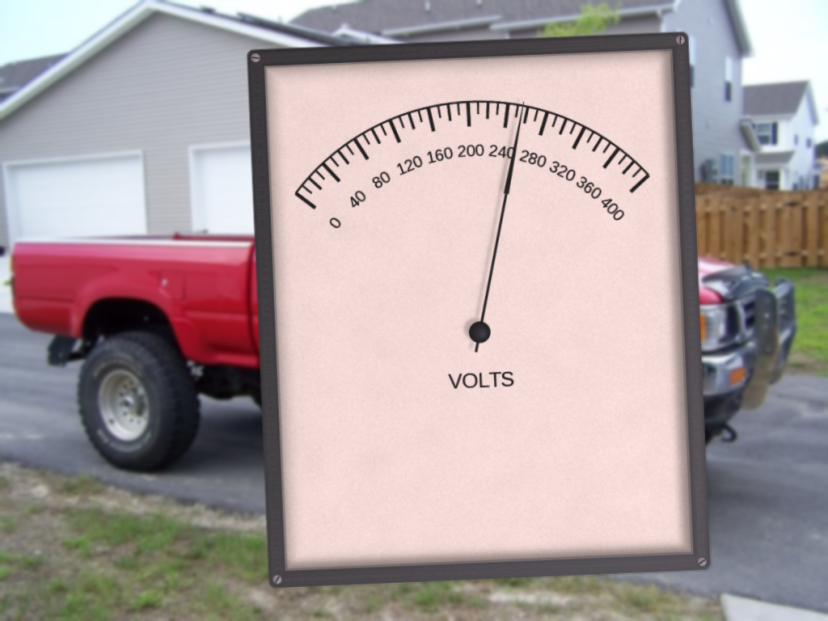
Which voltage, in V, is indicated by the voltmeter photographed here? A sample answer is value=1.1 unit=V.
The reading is value=255 unit=V
